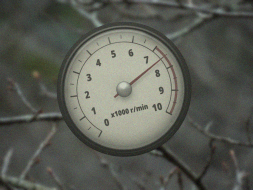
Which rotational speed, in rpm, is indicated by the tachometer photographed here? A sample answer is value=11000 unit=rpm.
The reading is value=7500 unit=rpm
